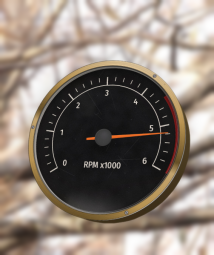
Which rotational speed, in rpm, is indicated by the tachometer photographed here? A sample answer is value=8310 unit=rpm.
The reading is value=5200 unit=rpm
